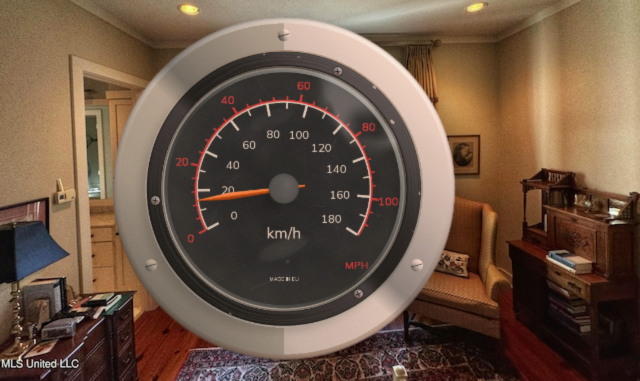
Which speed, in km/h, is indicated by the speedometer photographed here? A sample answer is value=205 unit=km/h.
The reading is value=15 unit=km/h
